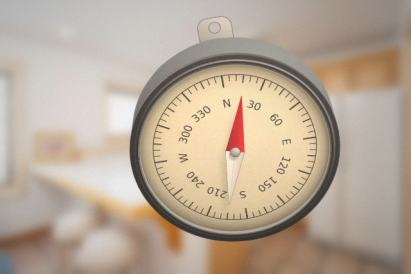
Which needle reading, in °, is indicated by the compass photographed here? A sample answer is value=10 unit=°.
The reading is value=15 unit=°
